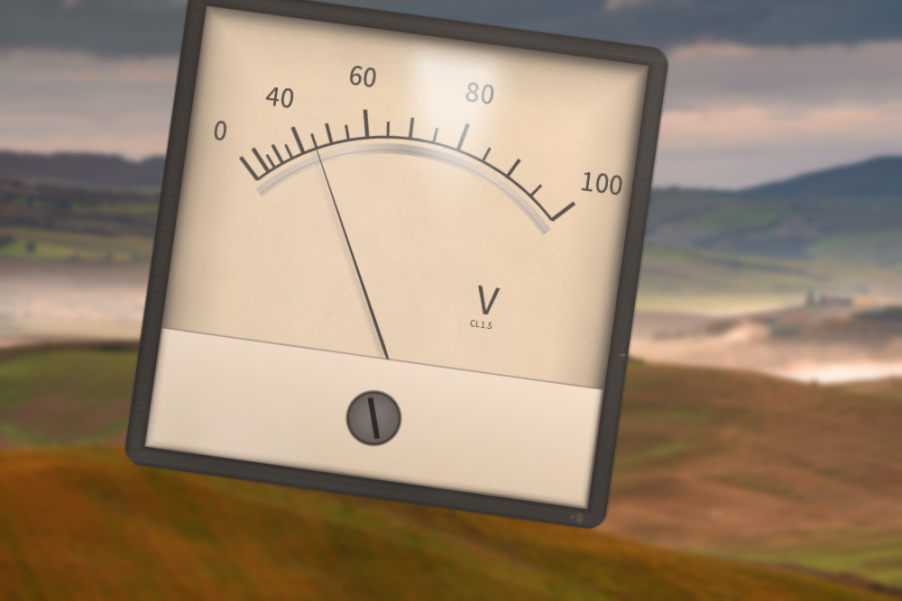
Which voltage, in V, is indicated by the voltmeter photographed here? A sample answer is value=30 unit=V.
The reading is value=45 unit=V
